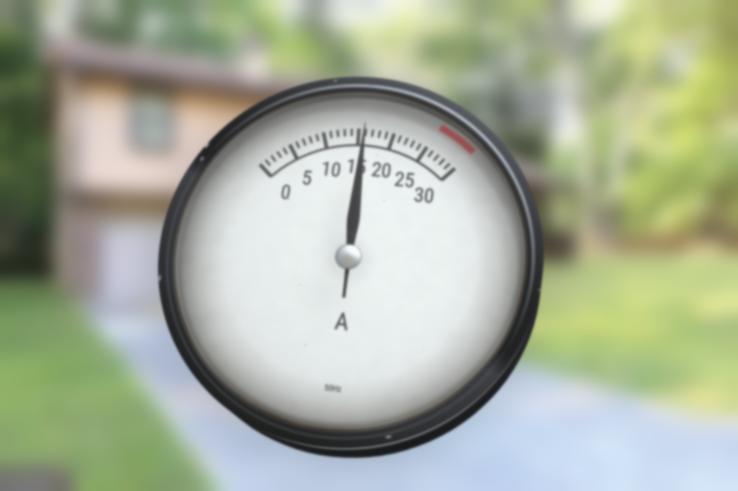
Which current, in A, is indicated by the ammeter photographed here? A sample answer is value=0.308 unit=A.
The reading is value=16 unit=A
